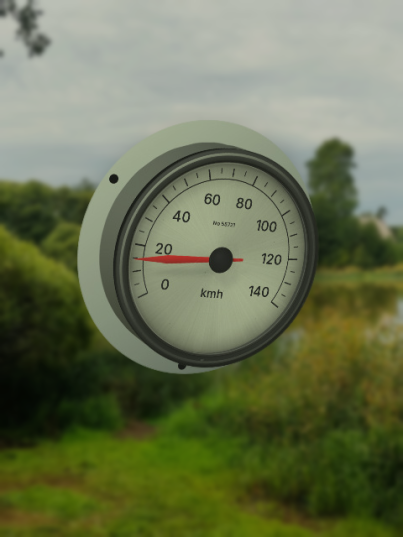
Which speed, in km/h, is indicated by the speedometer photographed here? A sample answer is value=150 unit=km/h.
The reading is value=15 unit=km/h
